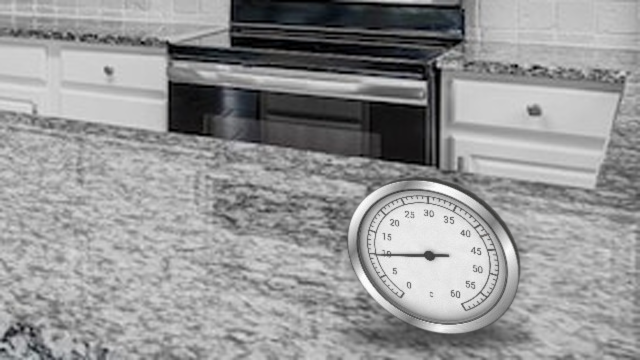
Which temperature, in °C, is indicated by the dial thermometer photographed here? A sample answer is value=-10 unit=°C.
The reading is value=10 unit=°C
